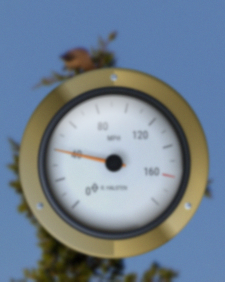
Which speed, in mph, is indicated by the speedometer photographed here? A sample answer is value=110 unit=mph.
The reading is value=40 unit=mph
